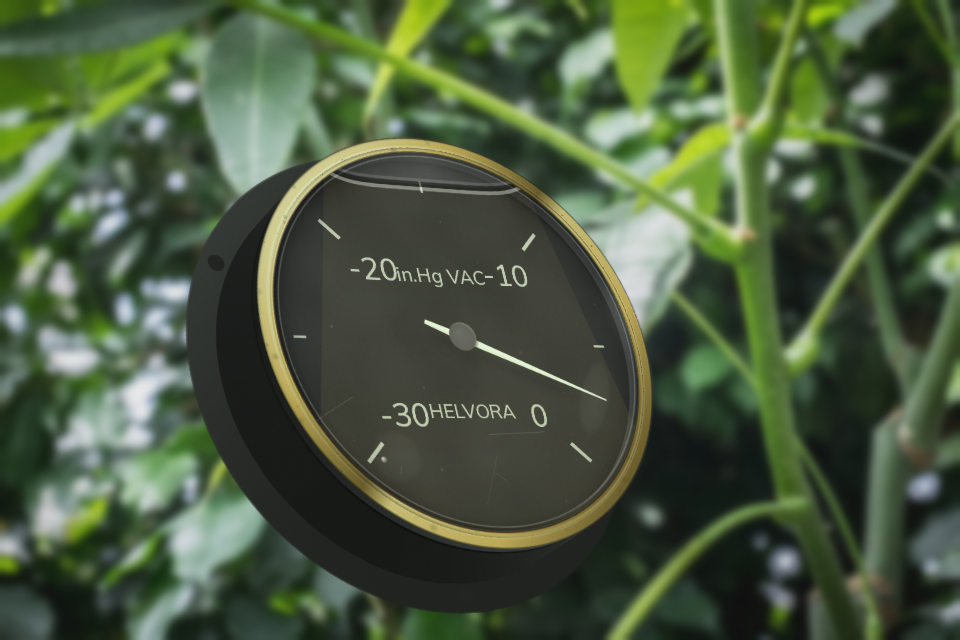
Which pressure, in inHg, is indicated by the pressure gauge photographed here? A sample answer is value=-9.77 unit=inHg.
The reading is value=-2.5 unit=inHg
